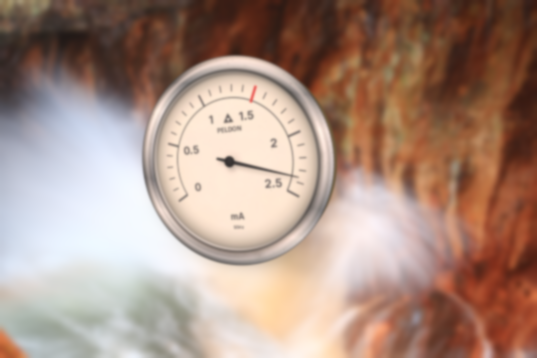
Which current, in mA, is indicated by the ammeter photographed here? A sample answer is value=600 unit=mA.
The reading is value=2.35 unit=mA
